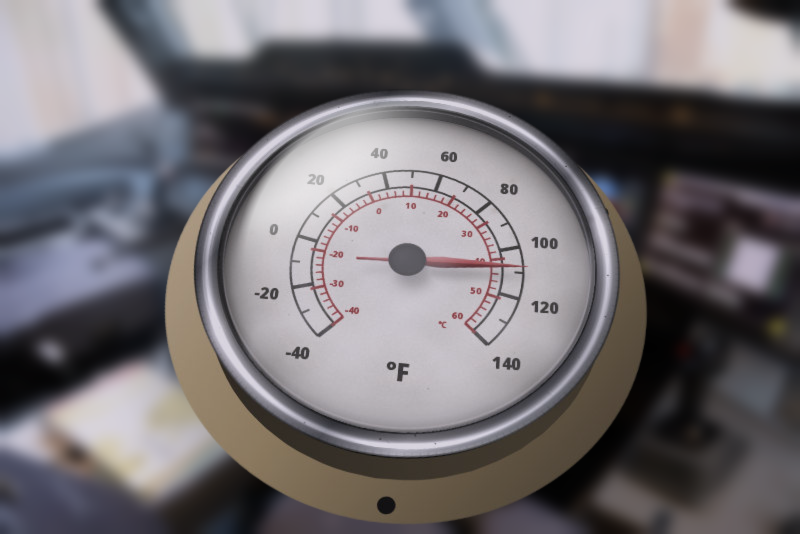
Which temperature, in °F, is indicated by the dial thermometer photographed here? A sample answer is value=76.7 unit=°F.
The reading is value=110 unit=°F
